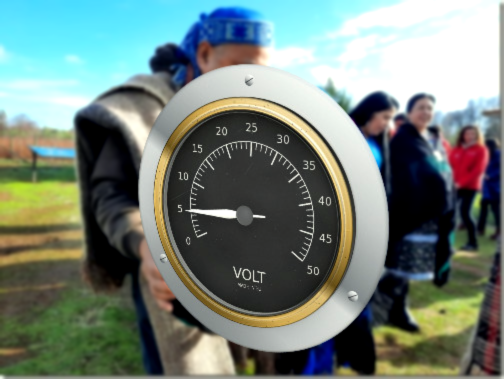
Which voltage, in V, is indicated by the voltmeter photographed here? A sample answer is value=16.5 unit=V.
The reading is value=5 unit=V
